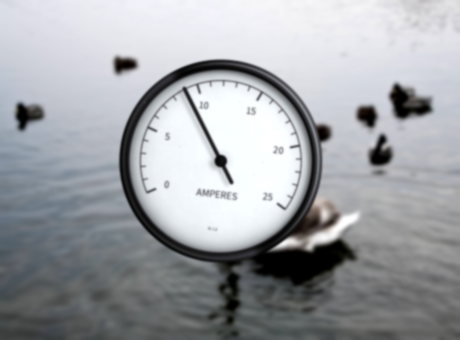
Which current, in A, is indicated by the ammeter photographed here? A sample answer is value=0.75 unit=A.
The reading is value=9 unit=A
